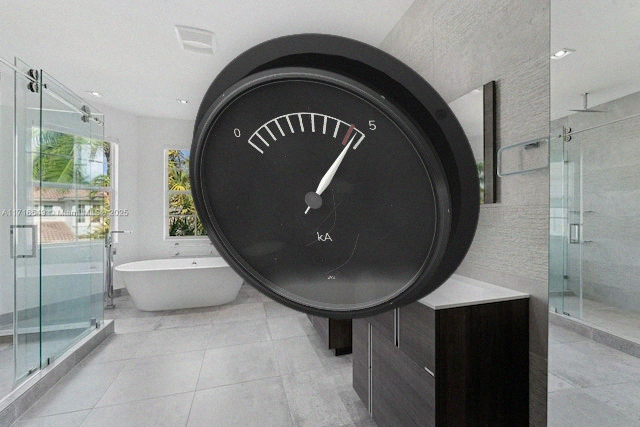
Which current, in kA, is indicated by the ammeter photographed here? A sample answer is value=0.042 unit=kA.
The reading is value=4.75 unit=kA
